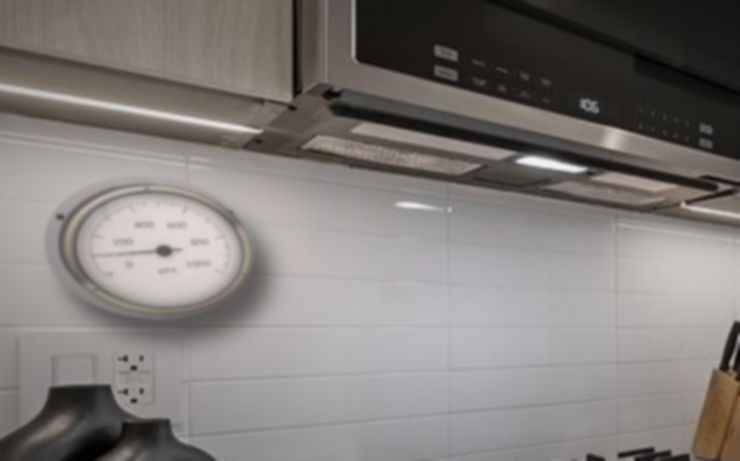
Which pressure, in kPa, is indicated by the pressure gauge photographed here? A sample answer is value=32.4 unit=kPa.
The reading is value=100 unit=kPa
